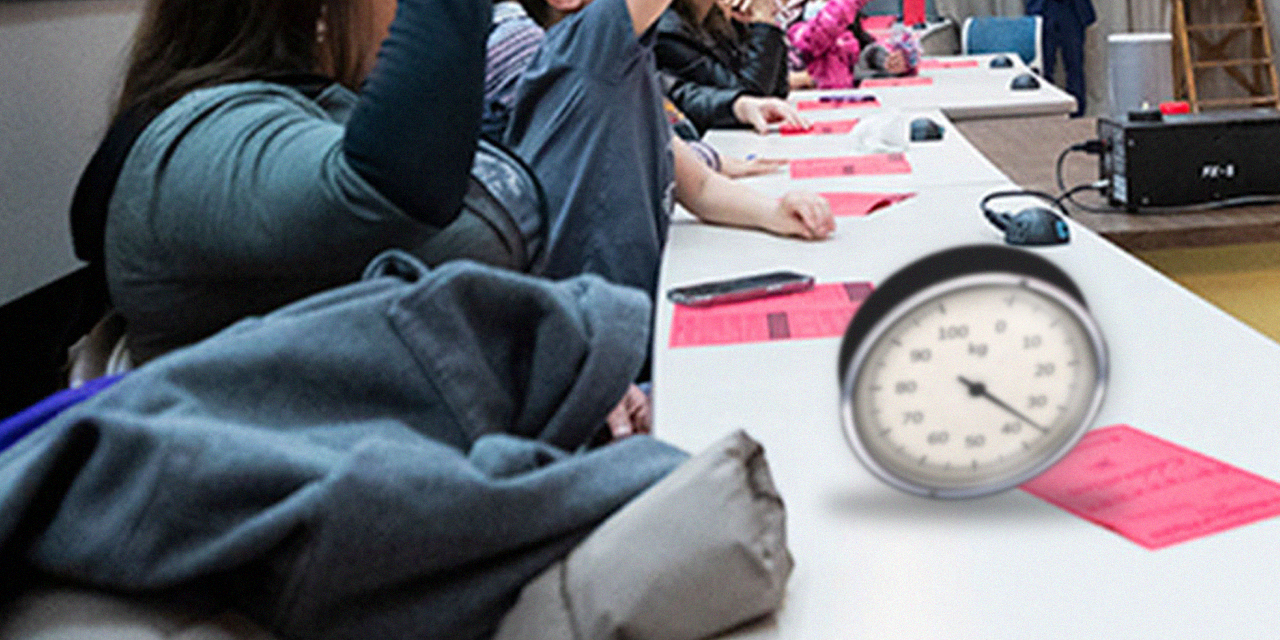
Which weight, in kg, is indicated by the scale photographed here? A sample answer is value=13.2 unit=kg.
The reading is value=35 unit=kg
